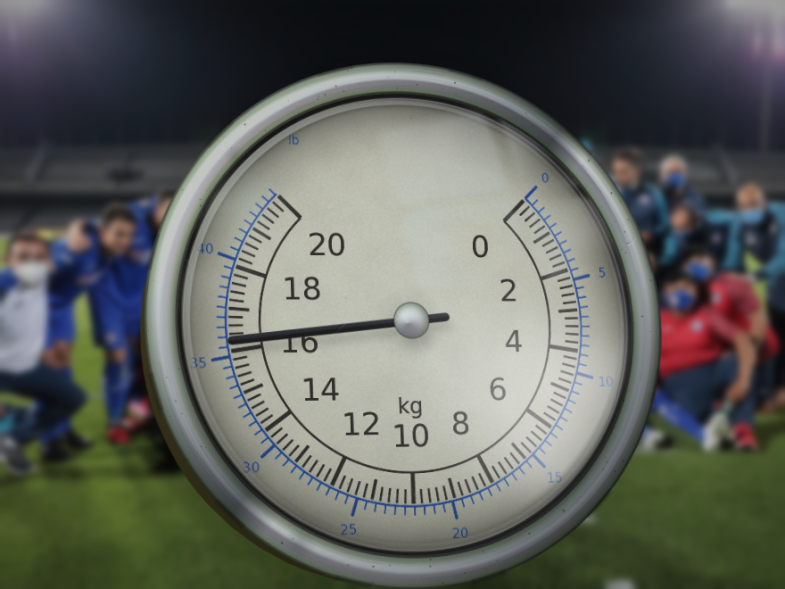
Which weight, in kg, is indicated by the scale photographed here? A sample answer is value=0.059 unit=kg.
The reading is value=16.2 unit=kg
